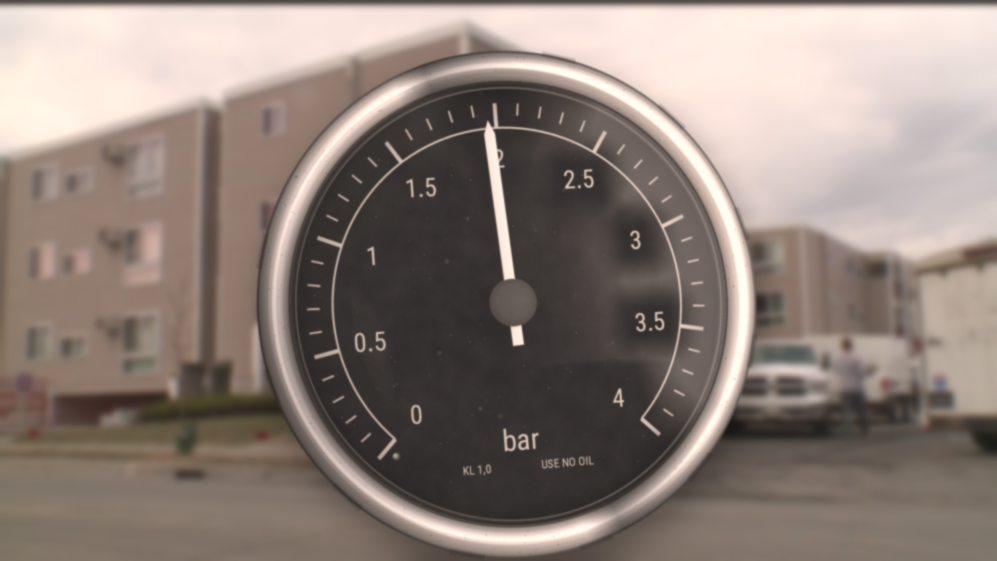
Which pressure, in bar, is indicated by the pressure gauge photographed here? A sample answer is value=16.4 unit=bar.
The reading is value=1.95 unit=bar
